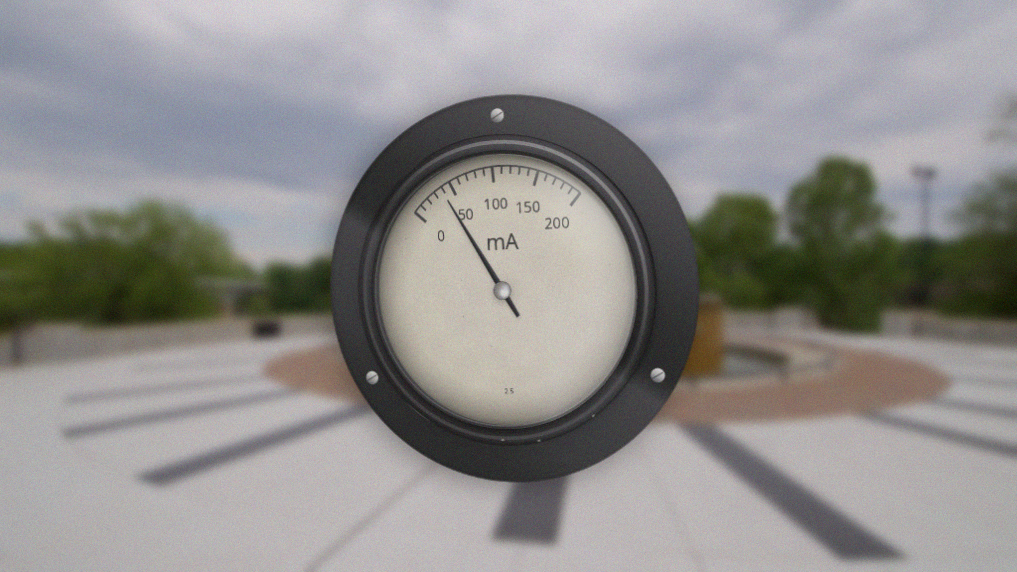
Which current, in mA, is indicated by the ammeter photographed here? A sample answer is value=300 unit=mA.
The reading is value=40 unit=mA
